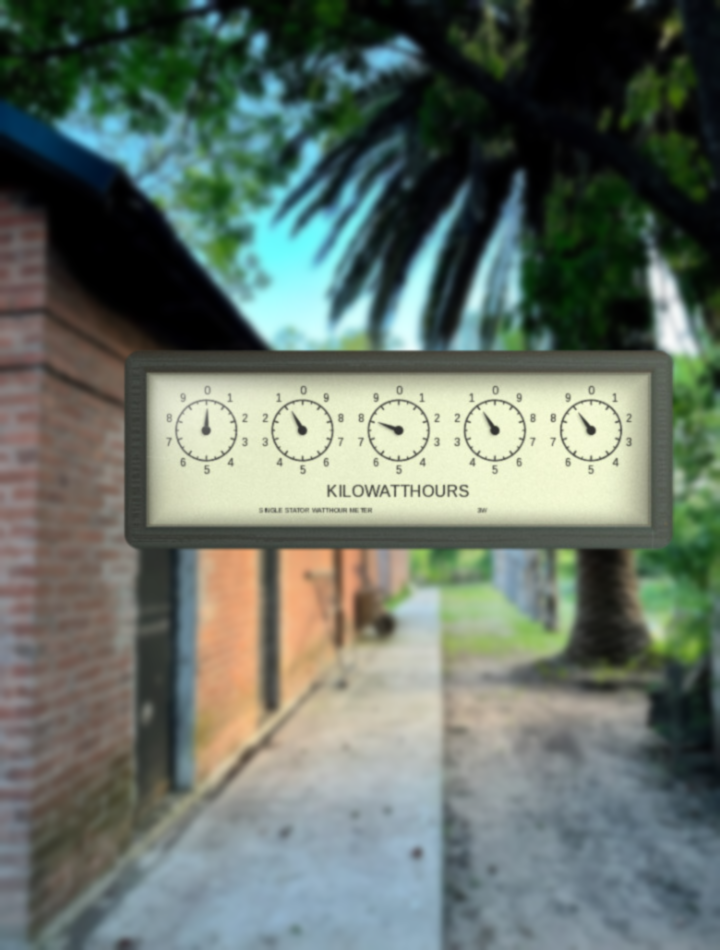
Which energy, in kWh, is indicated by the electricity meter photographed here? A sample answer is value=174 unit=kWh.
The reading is value=809 unit=kWh
